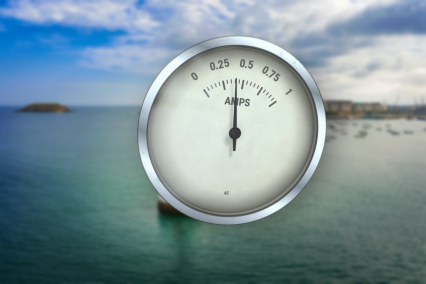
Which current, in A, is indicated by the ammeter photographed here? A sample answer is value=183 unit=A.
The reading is value=0.4 unit=A
